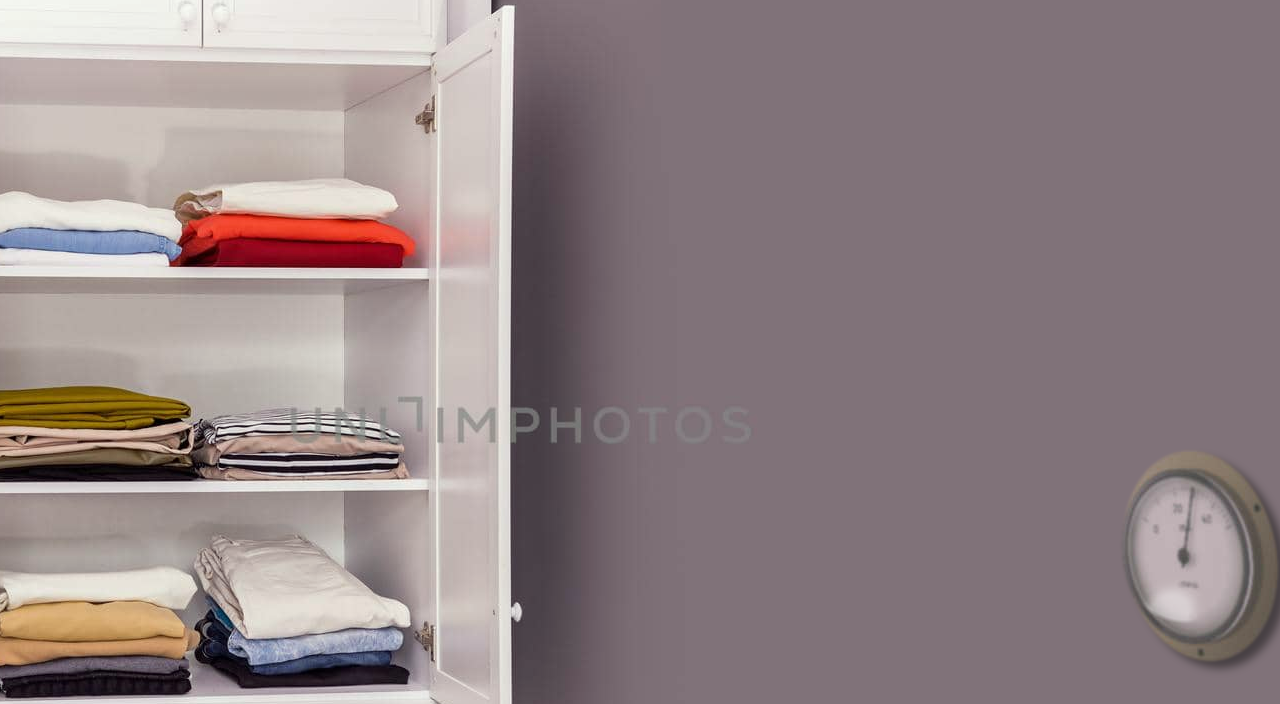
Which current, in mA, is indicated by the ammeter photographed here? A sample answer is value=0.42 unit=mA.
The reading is value=30 unit=mA
